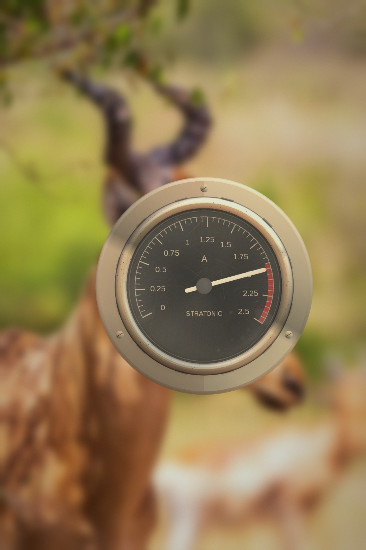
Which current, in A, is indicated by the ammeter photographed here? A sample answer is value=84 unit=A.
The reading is value=2 unit=A
